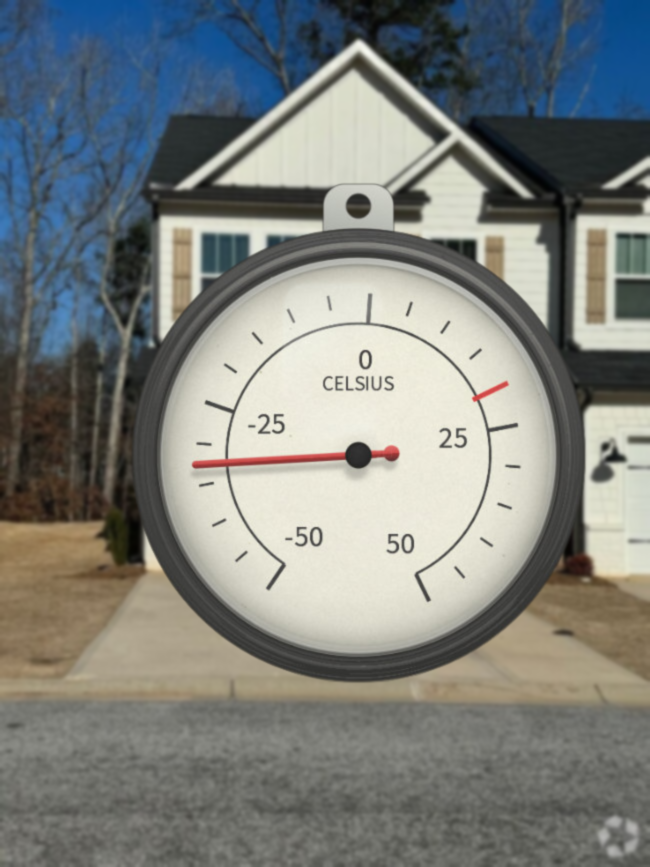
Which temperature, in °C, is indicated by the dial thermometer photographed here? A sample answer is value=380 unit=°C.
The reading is value=-32.5 unit=°C
